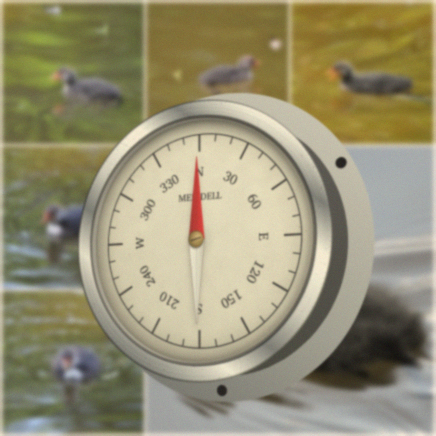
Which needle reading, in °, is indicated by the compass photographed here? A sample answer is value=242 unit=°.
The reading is value=0 unit=°
